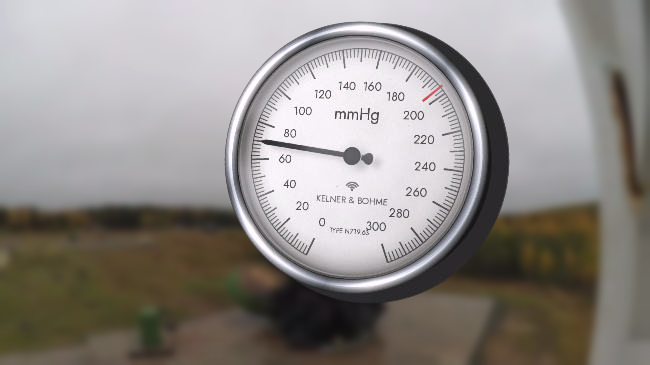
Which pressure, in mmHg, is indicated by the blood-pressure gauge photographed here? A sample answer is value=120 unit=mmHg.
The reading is value=70 unit=mmHg
